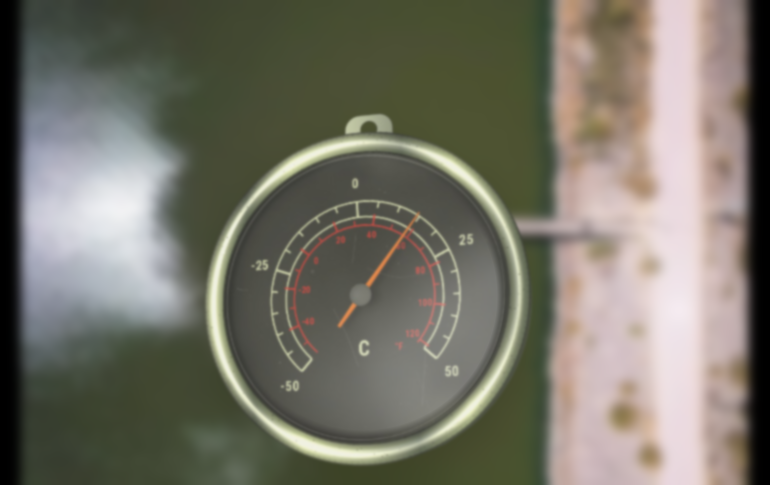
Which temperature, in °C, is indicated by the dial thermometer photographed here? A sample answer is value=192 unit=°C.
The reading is value=15 unit=°C
